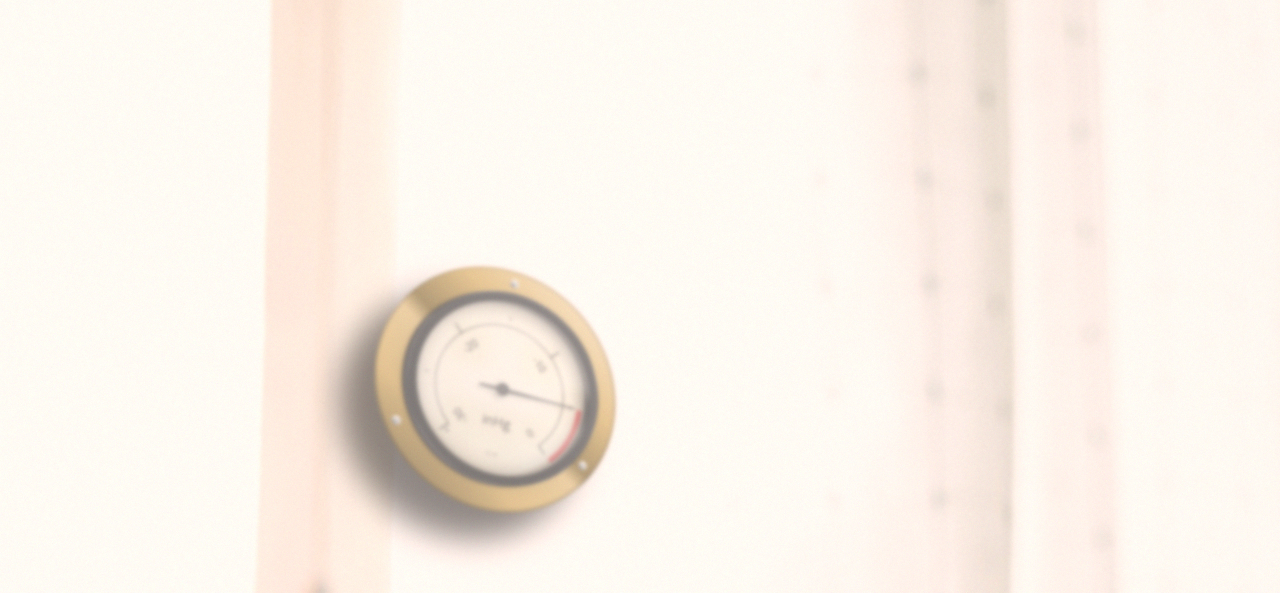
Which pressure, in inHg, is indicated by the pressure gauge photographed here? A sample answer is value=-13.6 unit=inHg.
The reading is value=-5 unit=inHg
